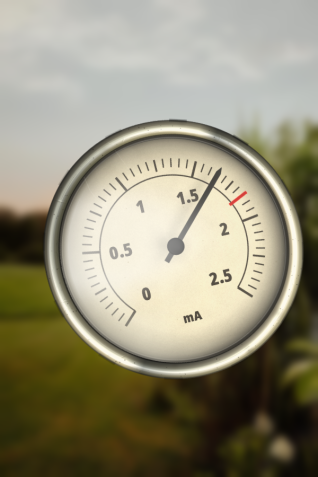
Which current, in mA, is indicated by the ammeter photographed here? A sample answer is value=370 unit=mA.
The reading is value=1.65 unit=mA
